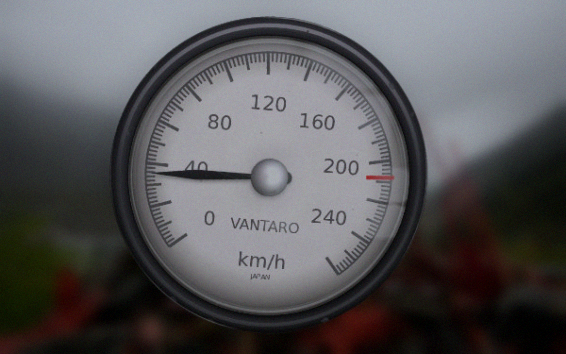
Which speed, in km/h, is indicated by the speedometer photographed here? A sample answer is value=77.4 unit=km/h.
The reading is value=36 unit=km/h
